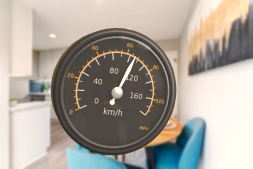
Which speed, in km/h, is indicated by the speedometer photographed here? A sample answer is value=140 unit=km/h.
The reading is value=105 unit=km/h
